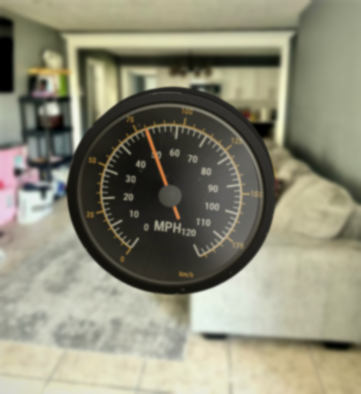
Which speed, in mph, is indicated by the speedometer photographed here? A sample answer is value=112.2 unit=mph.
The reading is value=50 unit=mph
